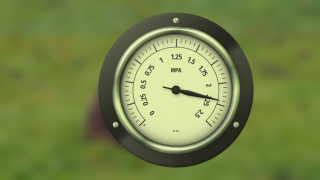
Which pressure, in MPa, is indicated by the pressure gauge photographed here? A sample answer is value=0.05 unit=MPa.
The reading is value=2.2 unit=MPa
